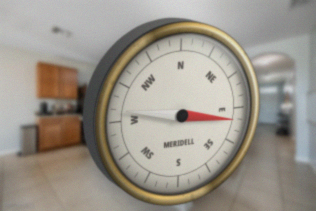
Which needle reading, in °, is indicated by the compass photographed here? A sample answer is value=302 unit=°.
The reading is value=100 unit=°
